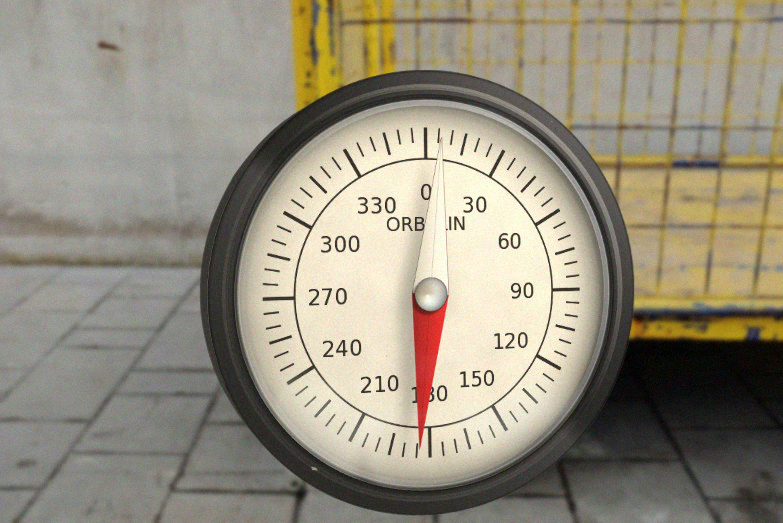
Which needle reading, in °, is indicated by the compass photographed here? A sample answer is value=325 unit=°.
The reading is value=185 unit=°
